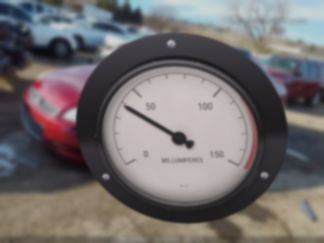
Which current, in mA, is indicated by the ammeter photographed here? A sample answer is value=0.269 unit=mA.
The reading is value=40 unit=mA
